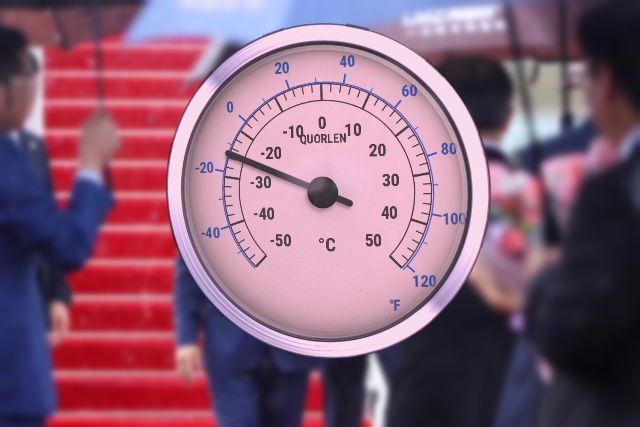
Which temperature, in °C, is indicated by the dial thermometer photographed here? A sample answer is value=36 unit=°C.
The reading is value=-25 unit=°C
